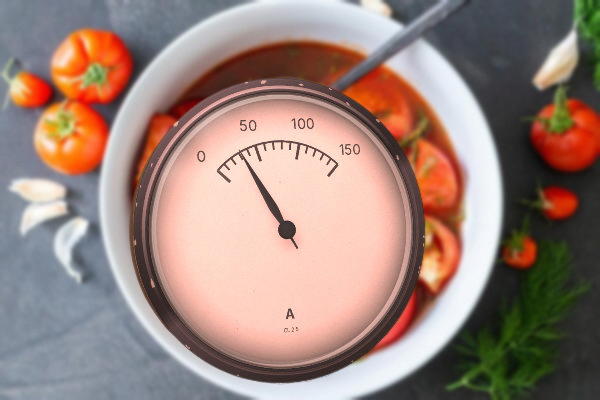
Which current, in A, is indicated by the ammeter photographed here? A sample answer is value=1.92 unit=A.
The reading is value=30 unit=A
